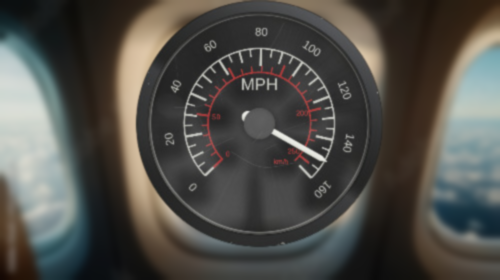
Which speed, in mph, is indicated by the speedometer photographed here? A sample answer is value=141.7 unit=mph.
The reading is value=150 unit=mph
